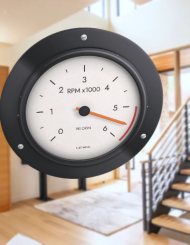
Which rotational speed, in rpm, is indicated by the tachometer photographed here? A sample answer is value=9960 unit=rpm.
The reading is value=5500 unit=rpm
